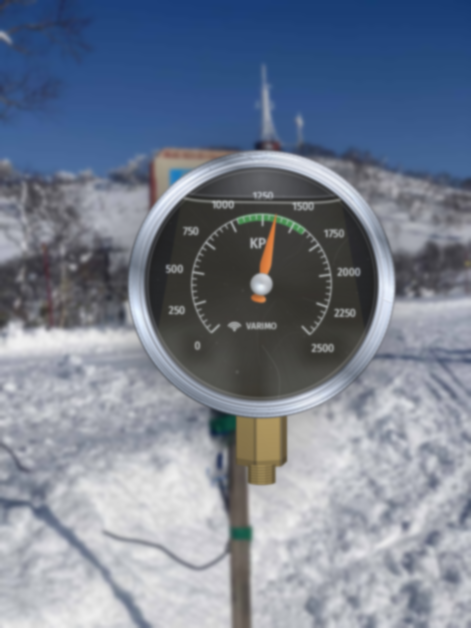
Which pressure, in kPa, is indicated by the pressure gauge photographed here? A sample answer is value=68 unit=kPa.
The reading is value=1350 unit=kPa
